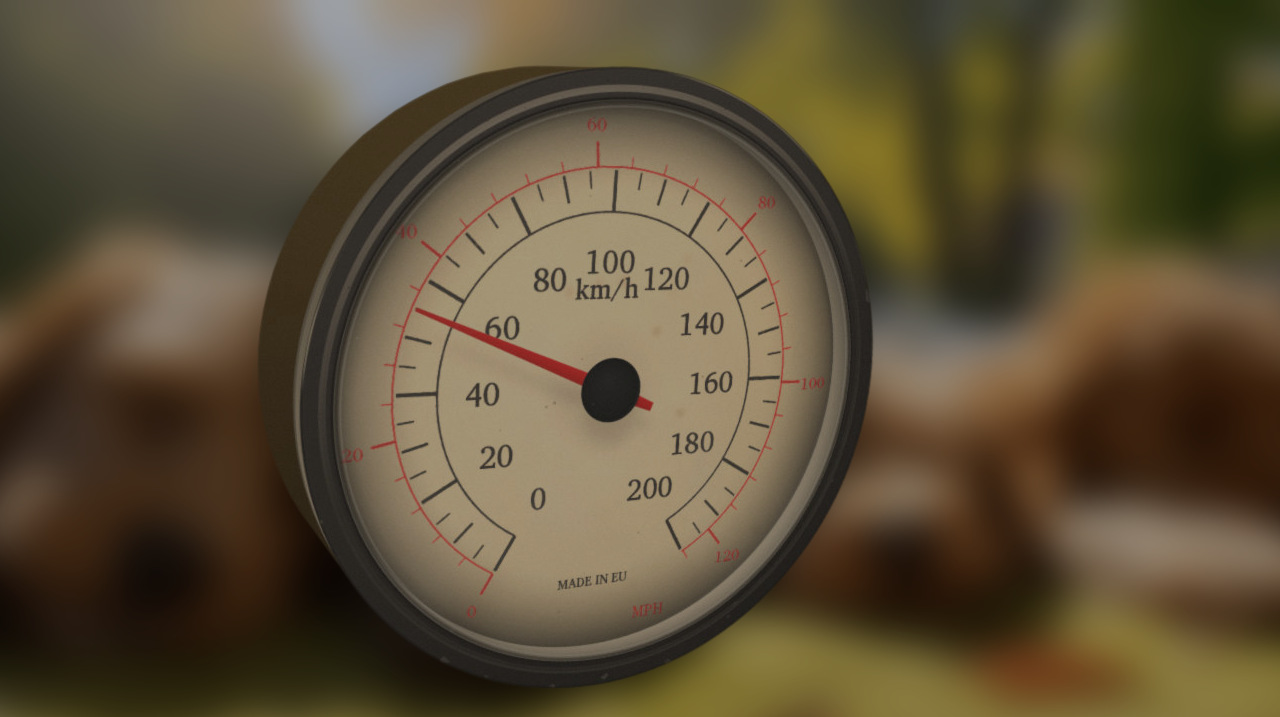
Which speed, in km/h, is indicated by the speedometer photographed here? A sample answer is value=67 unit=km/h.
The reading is value=55 unit=km/h
